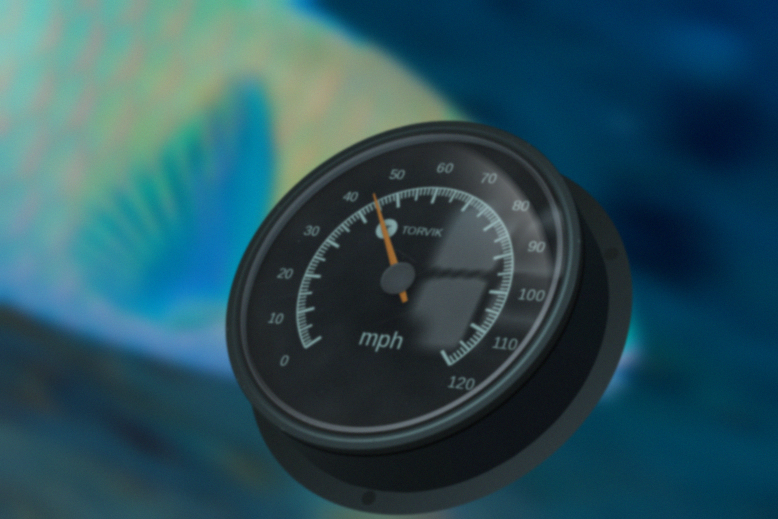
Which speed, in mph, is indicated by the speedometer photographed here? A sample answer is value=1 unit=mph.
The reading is value=45 unit=mph
